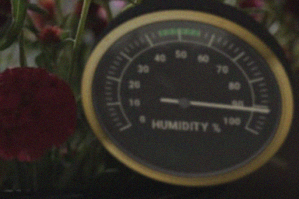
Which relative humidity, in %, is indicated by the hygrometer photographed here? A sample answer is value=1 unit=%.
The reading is value=90 unit=%
